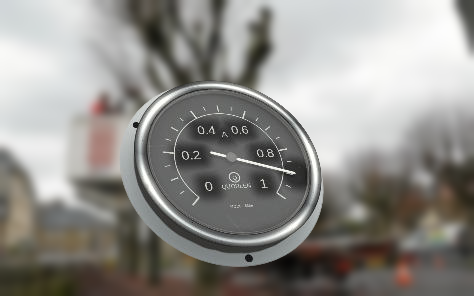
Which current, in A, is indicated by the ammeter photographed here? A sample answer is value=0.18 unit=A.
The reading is value=0.9 unit=A
